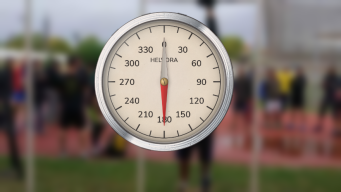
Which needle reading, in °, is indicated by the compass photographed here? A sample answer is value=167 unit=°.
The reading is value=180 unit=°
